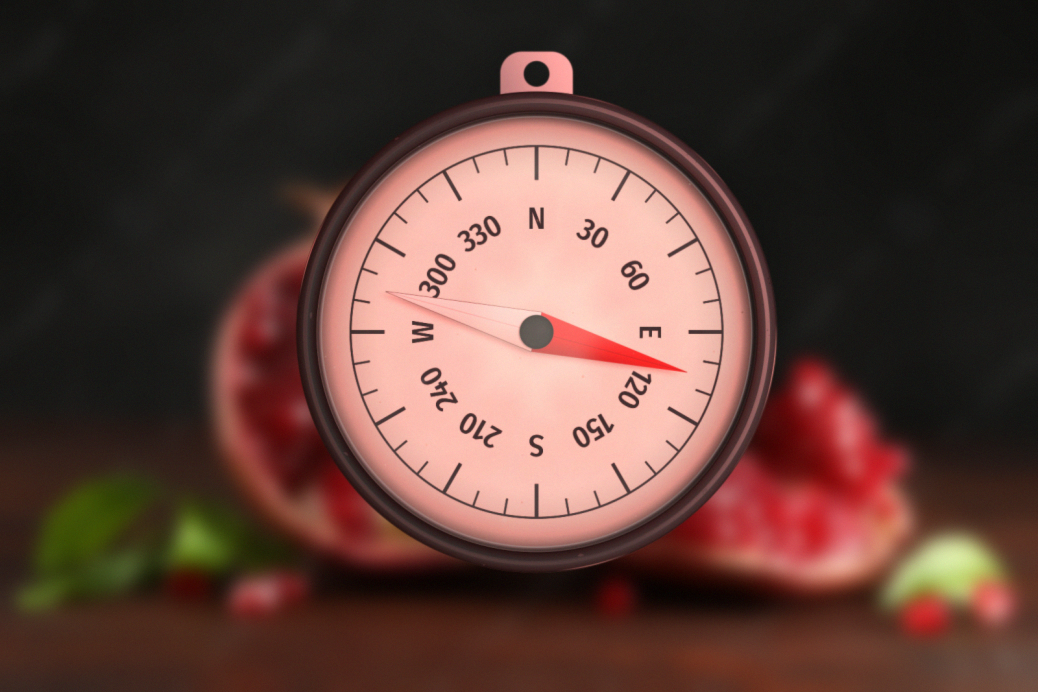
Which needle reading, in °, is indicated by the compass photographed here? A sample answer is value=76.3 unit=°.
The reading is value=105 unit=°
